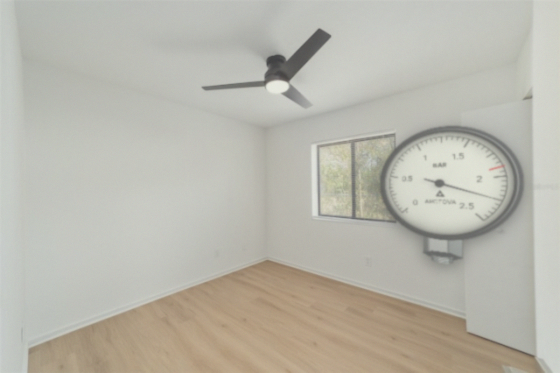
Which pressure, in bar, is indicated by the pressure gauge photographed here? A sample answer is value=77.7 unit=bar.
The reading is value=2.25 unit=bar
